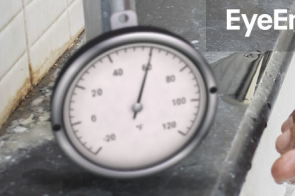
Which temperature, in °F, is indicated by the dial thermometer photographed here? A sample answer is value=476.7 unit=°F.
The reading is value=60 unit=°F
